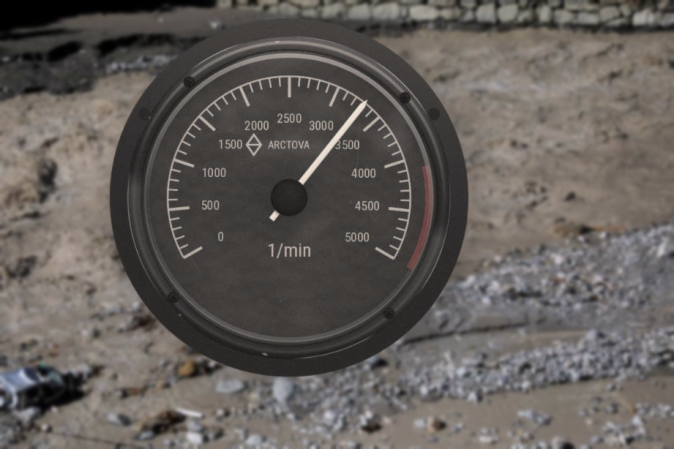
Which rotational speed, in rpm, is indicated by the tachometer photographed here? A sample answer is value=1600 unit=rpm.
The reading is value=3300 unit=rpm
